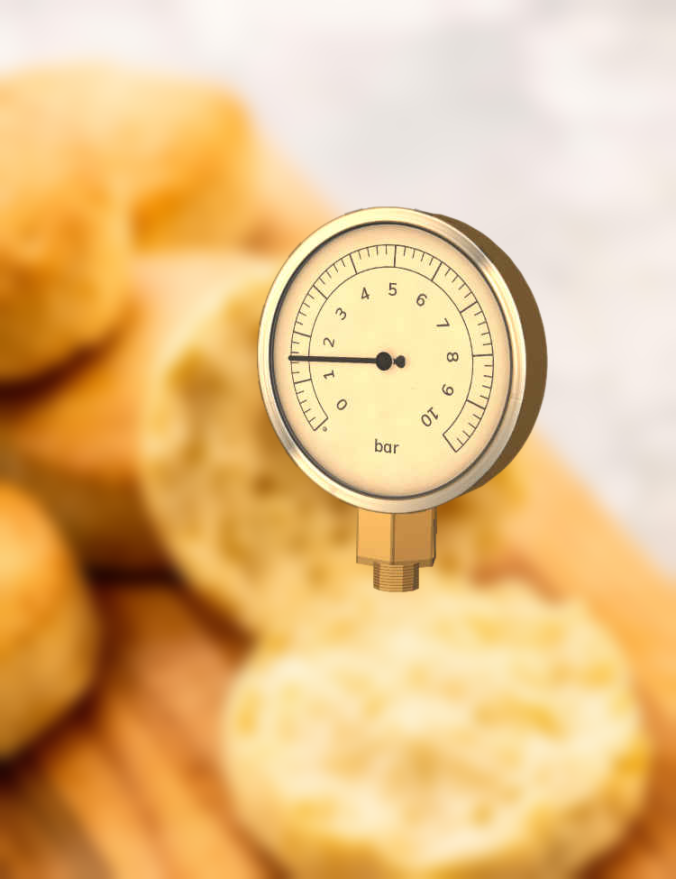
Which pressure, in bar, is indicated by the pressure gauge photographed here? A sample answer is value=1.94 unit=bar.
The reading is value=1.5 unit=bar
